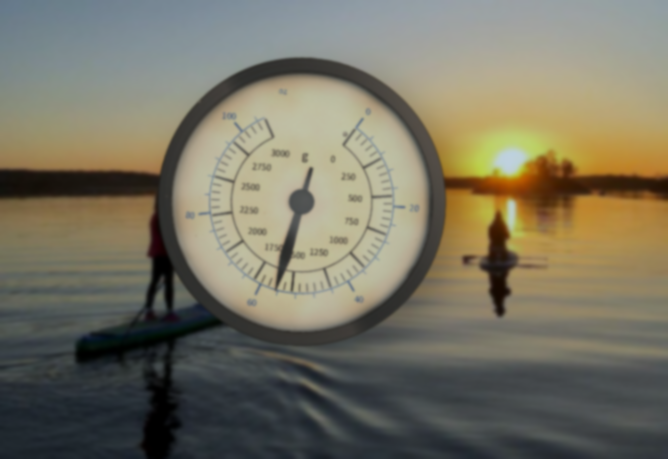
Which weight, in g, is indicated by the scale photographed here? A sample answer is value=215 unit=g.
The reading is value=1600 unit=g
